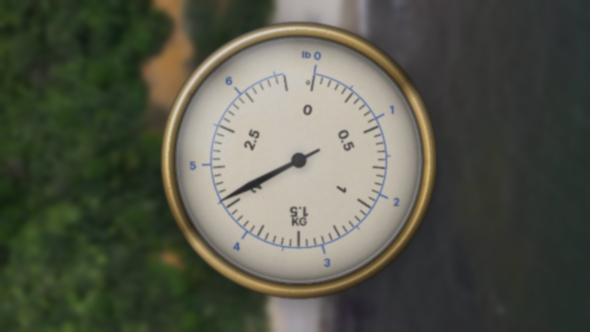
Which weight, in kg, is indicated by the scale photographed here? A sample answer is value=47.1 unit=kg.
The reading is value=2.05 unit=kg
